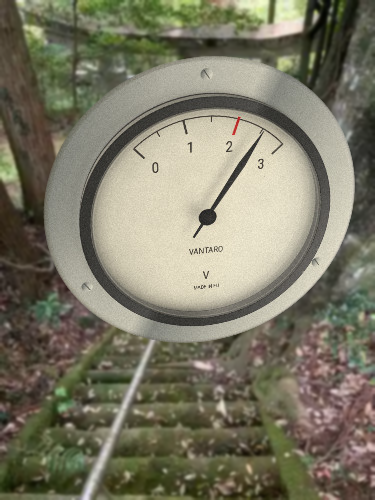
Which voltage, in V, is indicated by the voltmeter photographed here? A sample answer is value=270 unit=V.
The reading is value=2.5 unit=V
